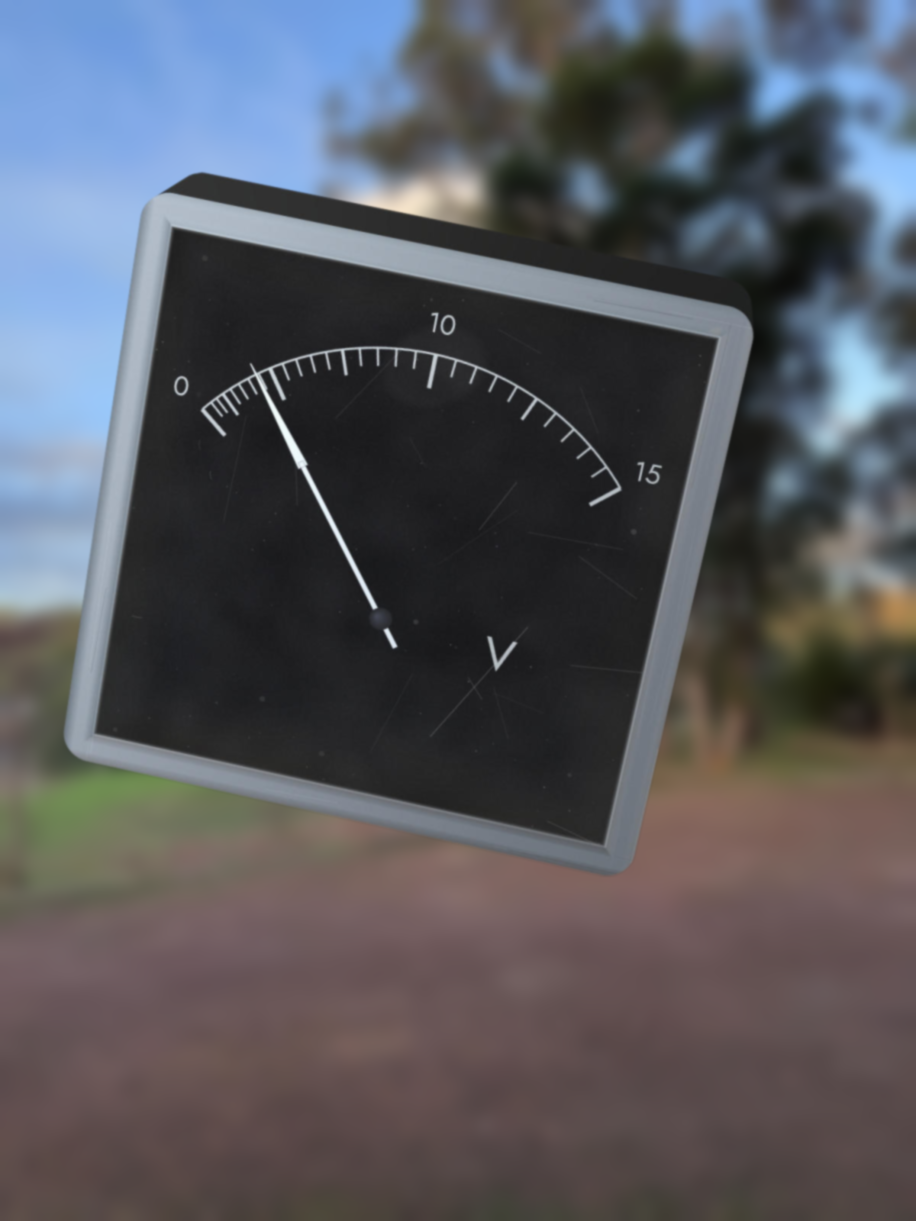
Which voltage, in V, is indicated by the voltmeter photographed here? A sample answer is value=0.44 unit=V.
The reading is value=4.5 unit=V
